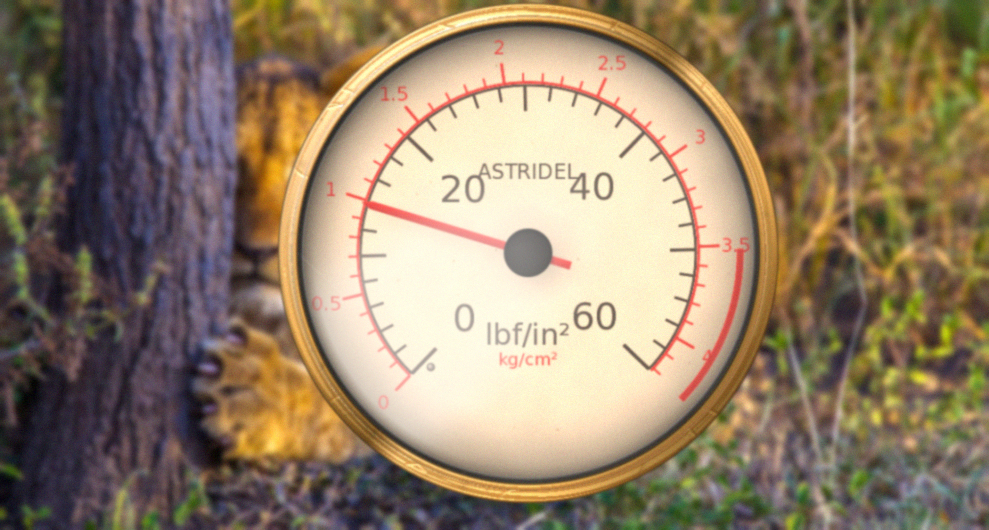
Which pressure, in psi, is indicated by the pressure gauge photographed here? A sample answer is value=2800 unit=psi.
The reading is value=14 unit=psi
